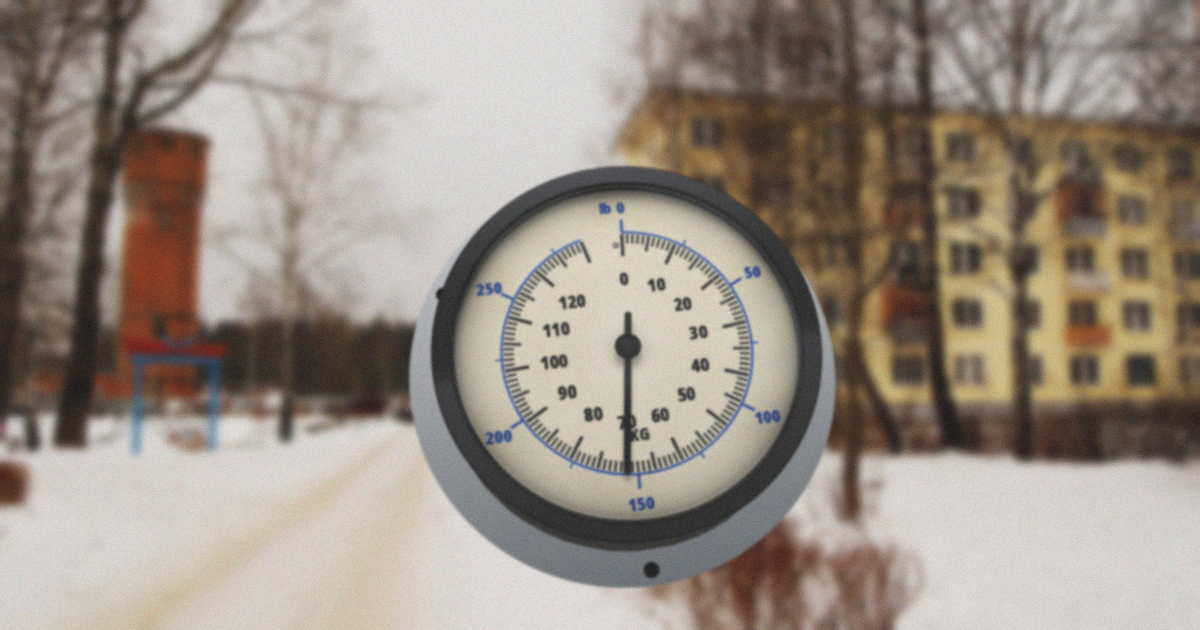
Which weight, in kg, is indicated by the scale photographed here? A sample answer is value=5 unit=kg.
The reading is value=70 unit=kg
